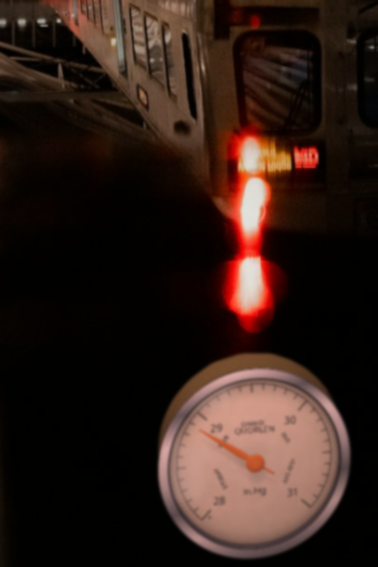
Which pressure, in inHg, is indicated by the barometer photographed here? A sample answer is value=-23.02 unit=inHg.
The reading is value=28.9 unit=inHg
